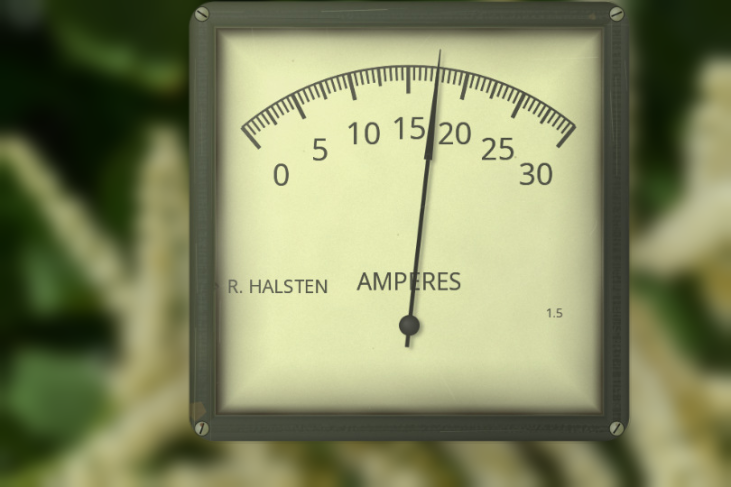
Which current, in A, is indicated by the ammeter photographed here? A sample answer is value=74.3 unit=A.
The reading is value=17.5 unit=A
